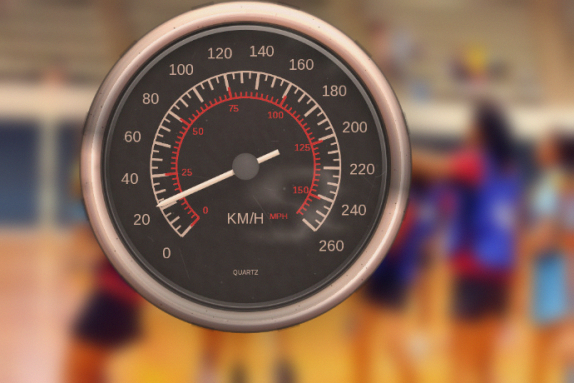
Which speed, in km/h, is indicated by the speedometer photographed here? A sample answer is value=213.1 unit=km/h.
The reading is value=22.5 unit=km/h
